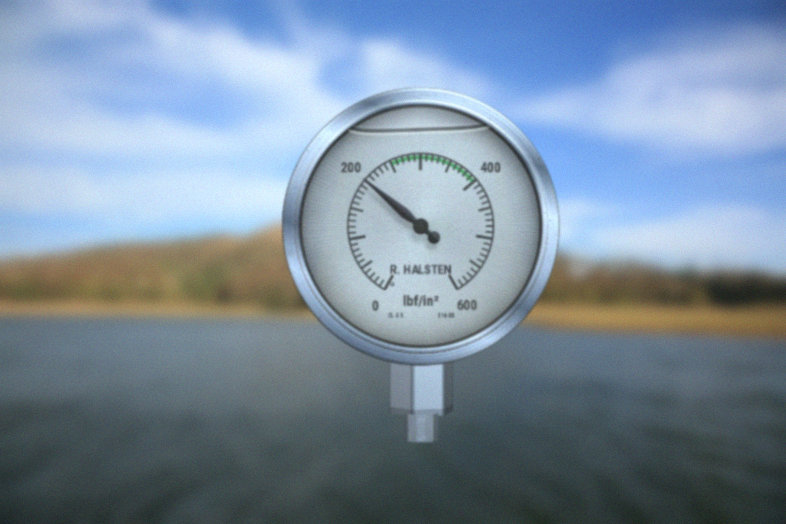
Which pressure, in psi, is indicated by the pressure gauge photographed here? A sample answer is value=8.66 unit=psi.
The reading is value=200 unit=psi
